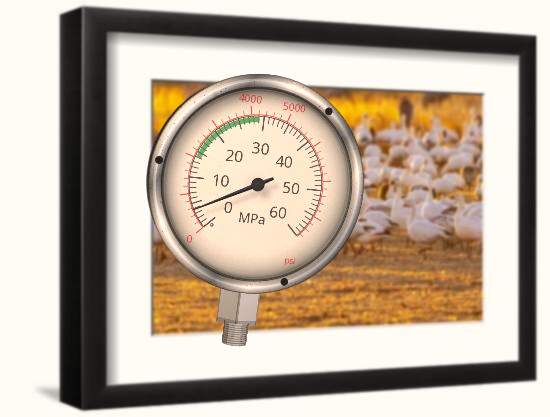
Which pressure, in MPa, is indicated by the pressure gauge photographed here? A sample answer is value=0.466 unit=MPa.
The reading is value=4 unit=MPa
